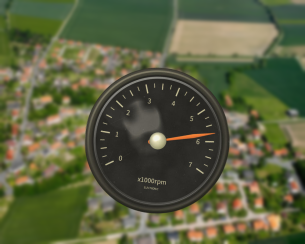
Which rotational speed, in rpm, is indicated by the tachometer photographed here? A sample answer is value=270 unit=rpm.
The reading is value=5750 unit=rpm
